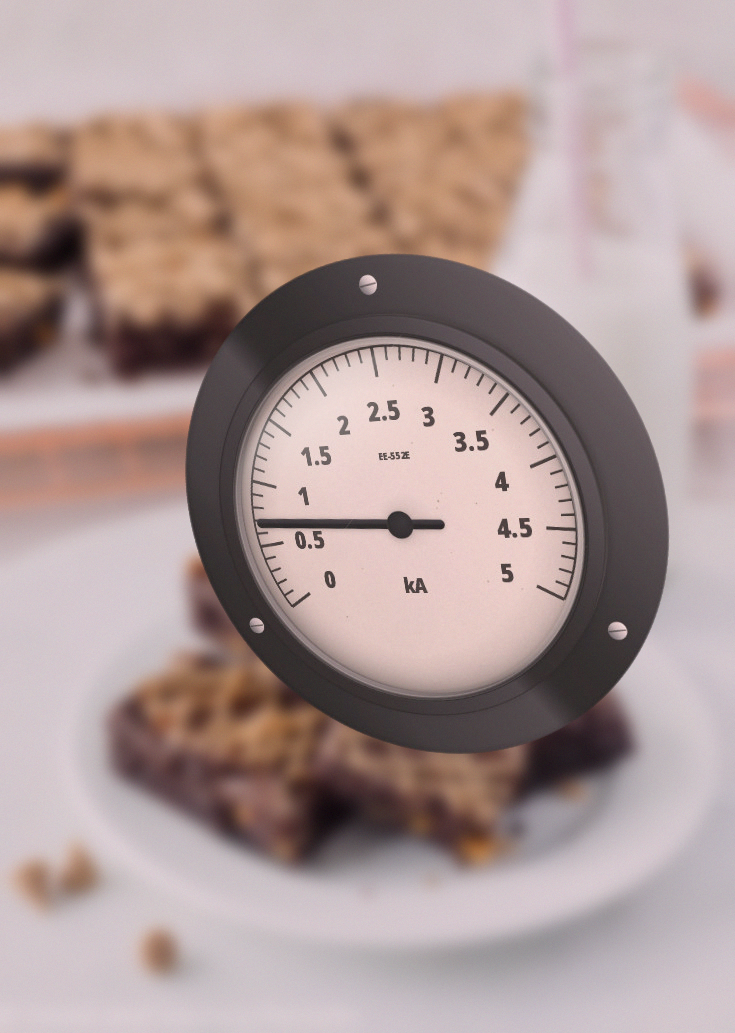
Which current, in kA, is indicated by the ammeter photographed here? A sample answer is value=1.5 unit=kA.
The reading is value=0.7 unit=kA
